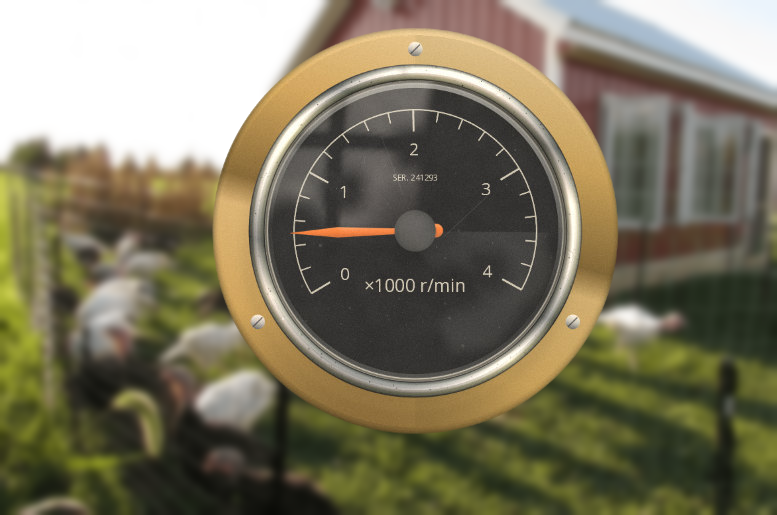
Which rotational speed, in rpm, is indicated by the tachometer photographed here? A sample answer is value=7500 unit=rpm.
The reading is value=500 unit=rpm
